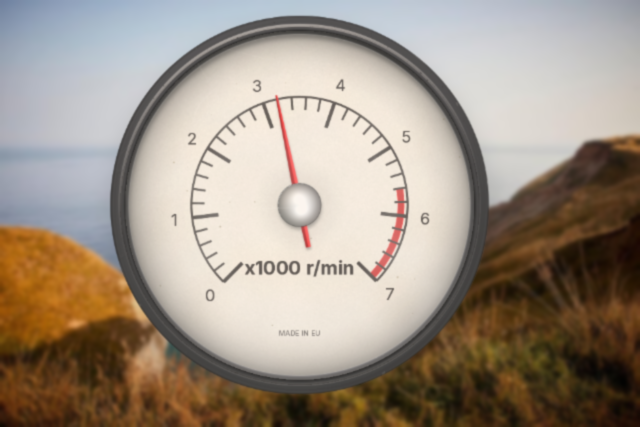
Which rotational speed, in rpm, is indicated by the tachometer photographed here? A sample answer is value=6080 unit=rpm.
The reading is value=3200 unit=rpm
